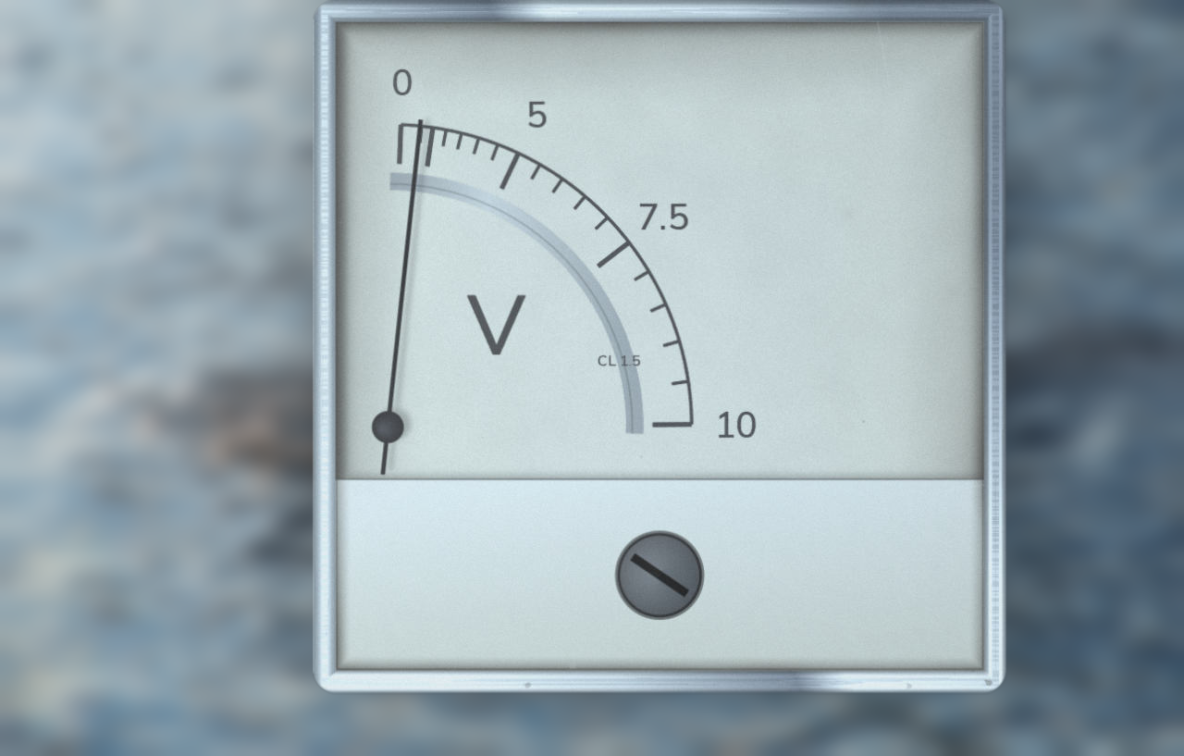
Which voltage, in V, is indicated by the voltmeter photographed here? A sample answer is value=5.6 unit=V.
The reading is value=2 unit=V
